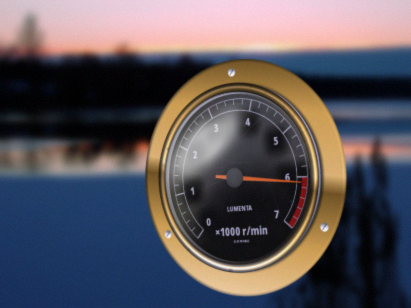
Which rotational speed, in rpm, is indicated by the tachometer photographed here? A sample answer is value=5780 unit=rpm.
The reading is value=6100 unit=rpm
